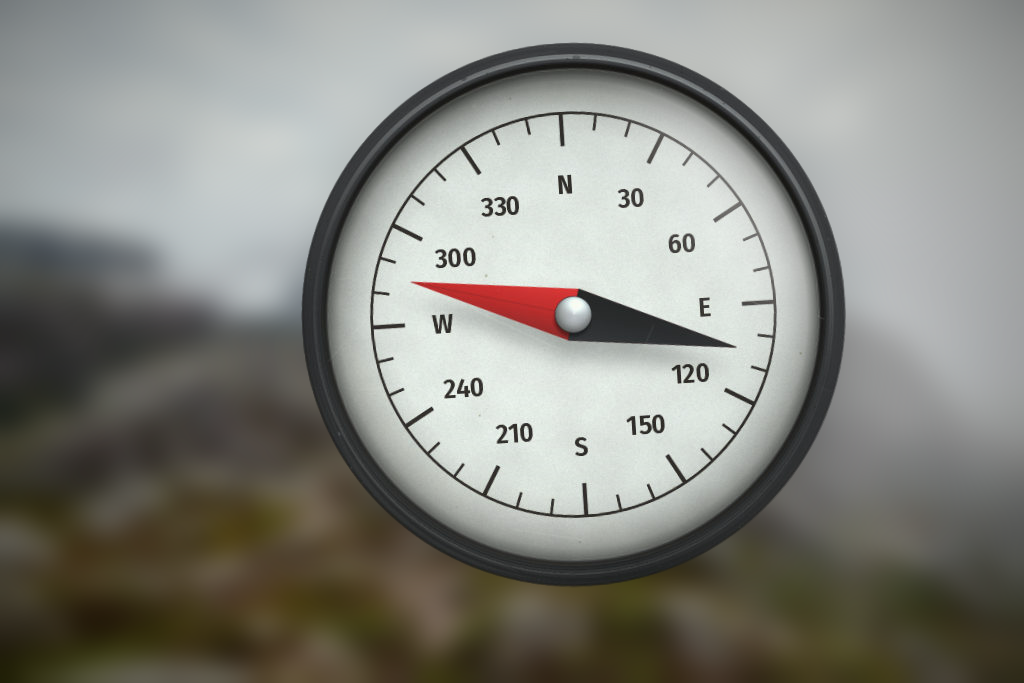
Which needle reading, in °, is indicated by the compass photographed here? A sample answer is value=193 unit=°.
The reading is value=285 unit=°
